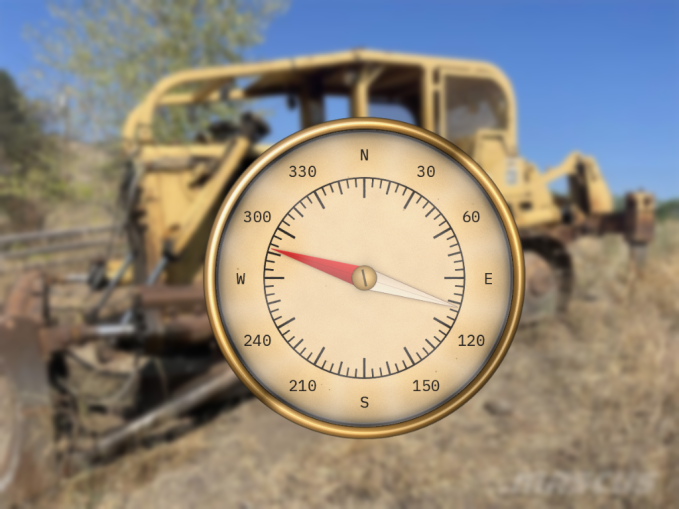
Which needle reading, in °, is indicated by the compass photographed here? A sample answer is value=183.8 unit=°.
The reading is value=287.5 unit=°
